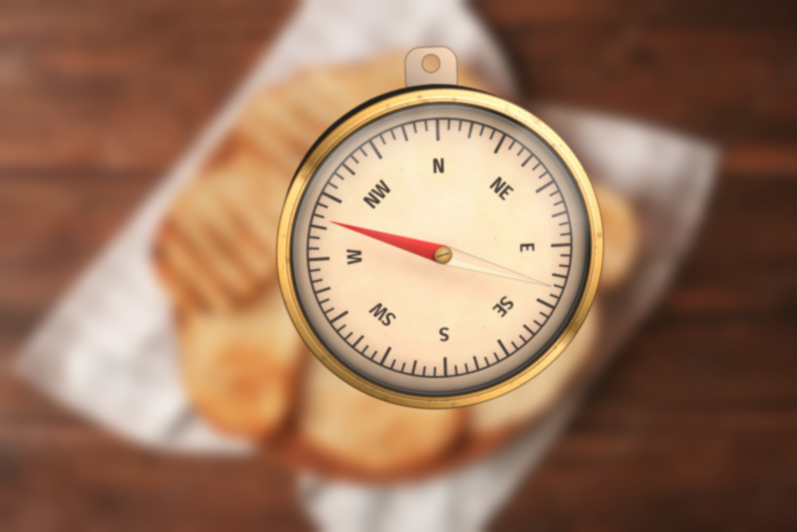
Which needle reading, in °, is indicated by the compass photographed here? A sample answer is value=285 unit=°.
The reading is value=290 unit=°
